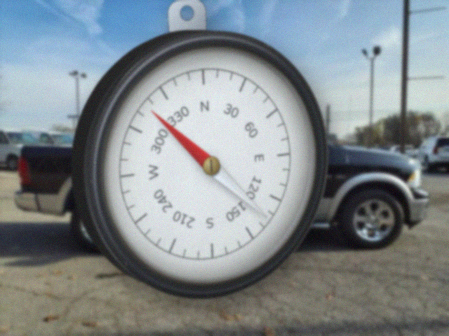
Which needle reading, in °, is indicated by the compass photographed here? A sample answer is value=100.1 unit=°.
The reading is value=315 unit=°
